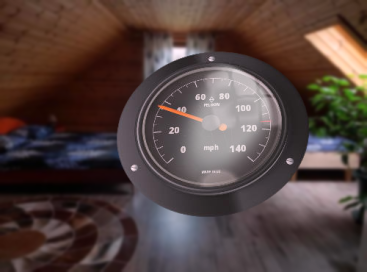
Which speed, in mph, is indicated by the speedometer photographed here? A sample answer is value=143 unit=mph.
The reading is value=35 unit=mph
